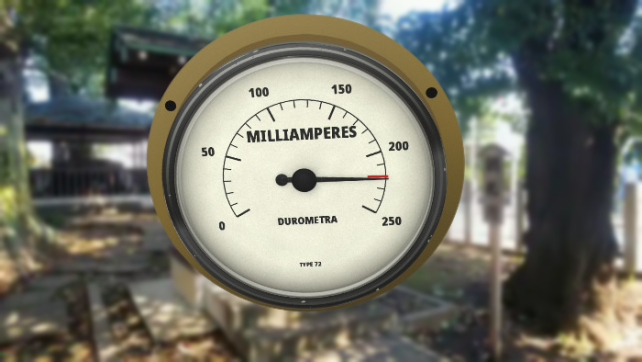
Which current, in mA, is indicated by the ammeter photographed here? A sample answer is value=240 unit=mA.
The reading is value=220 unit=mA
